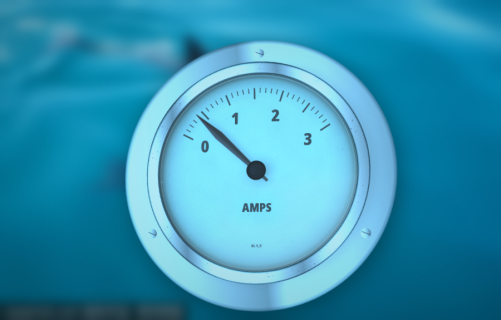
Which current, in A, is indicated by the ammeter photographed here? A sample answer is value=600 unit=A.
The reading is value=0.4 unit=A
